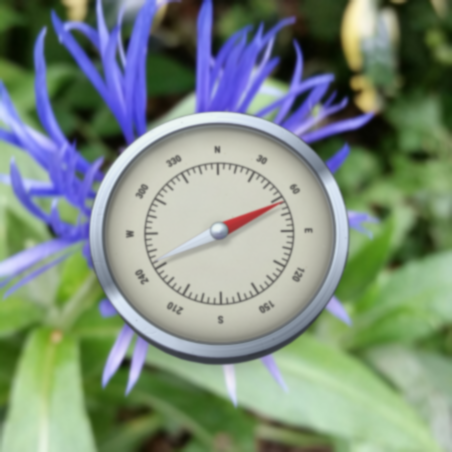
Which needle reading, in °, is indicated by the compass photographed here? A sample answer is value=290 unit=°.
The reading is value=65 unit=°
